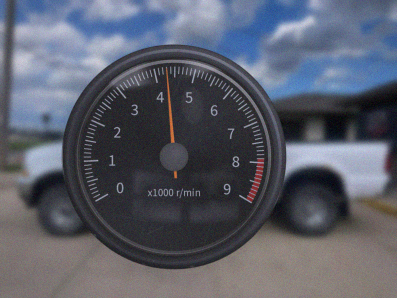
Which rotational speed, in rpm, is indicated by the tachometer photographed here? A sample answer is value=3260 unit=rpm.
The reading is value=4300 unit=rpm
